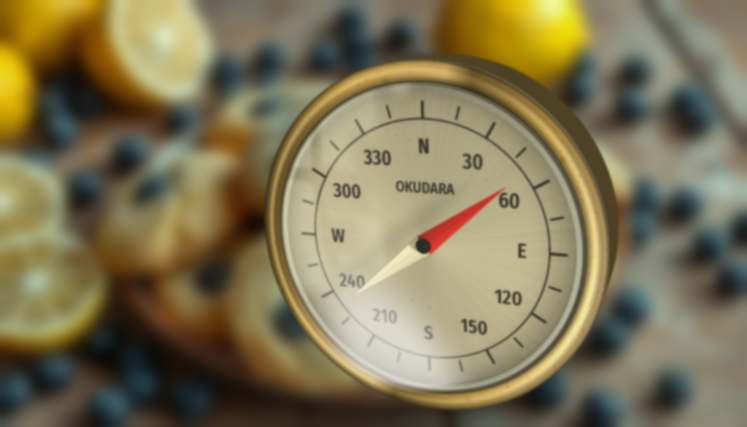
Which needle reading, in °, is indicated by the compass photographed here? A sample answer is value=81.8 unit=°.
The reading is value=52.5 unit=°
